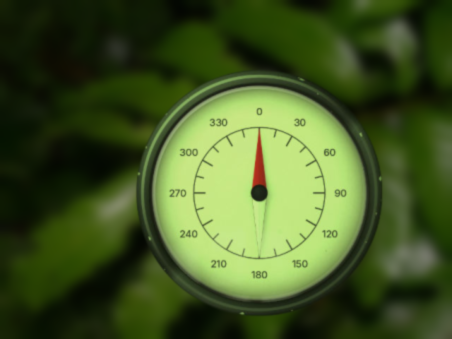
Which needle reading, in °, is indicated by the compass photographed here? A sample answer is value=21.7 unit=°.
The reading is value=0 unit=°
